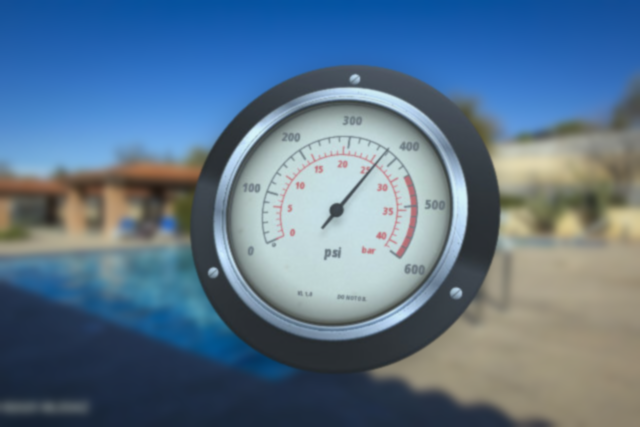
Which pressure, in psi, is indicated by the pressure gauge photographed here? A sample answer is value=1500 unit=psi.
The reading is value=380 unit=psi
